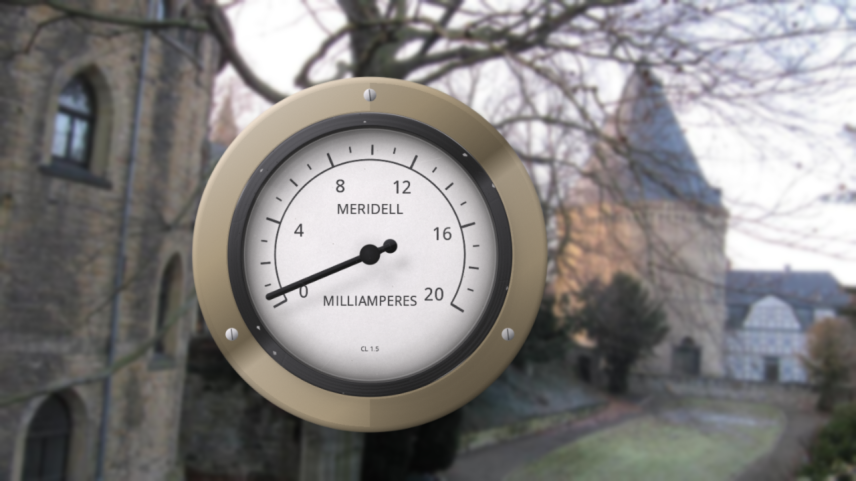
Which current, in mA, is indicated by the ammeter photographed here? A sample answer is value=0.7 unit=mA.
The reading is value=0.5 unit=mA
